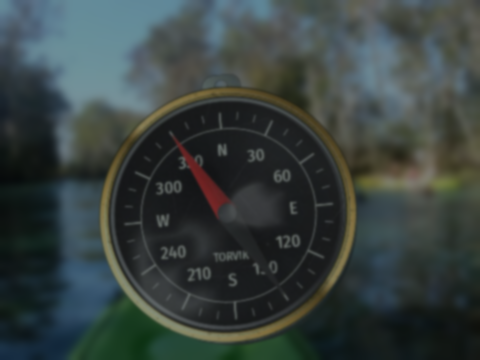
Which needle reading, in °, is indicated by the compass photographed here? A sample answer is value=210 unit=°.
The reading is value=330 unit=°
